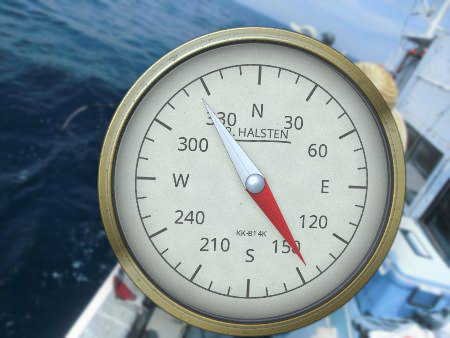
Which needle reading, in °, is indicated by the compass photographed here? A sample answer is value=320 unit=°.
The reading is value=145 unit=°
